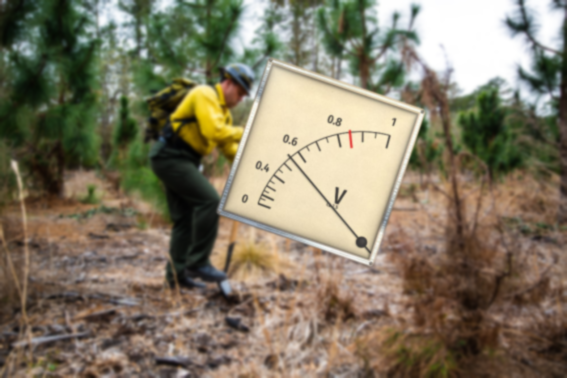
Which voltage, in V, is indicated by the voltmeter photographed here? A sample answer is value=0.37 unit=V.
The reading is value=0.55 unit=V
